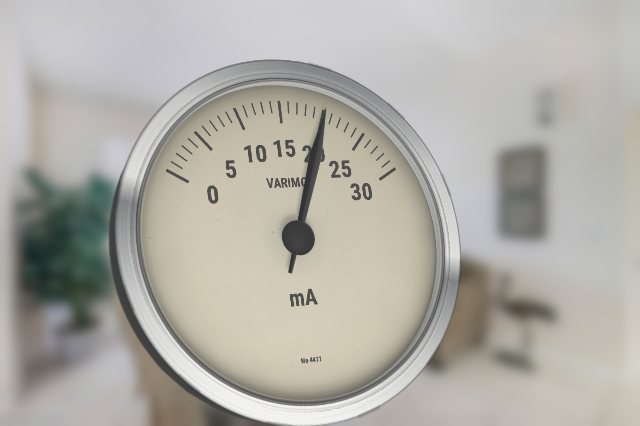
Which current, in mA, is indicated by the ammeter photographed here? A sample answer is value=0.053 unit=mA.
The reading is value=20 unit=mA
